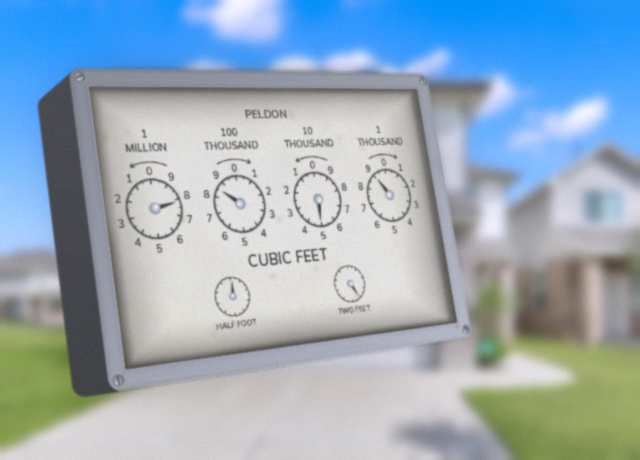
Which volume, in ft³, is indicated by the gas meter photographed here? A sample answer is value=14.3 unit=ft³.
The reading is value=784900 unit=ft³
